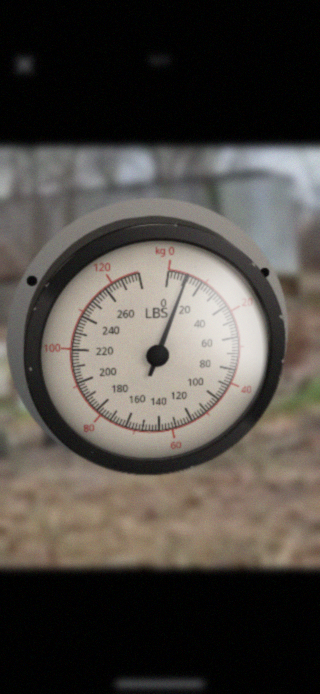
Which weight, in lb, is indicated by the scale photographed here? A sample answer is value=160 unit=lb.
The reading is value=10 unit=lb
